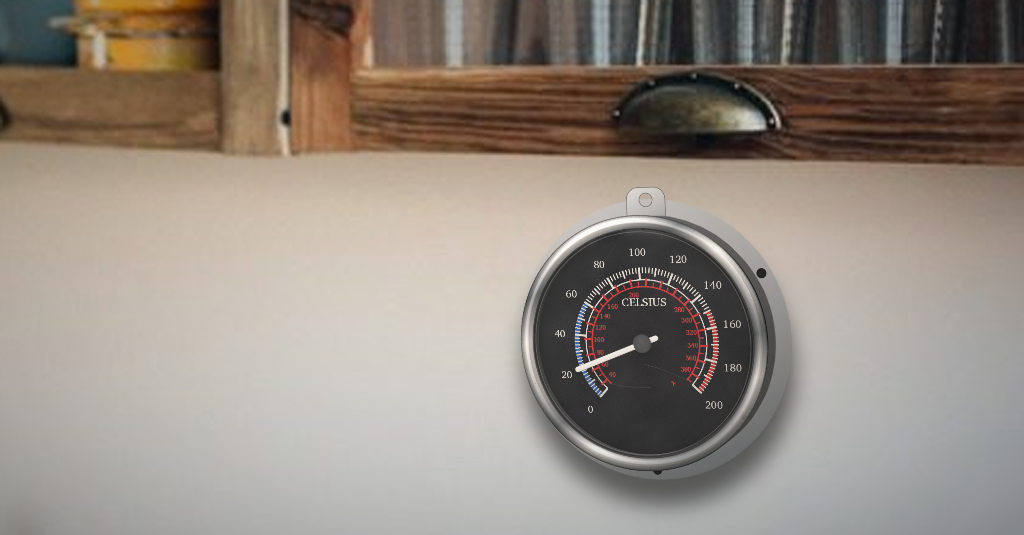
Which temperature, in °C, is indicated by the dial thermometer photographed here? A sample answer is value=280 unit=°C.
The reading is value=20 unit=°C
